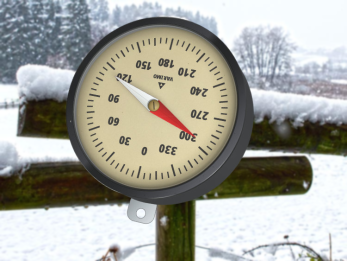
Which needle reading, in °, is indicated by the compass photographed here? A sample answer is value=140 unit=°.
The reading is value=295 unit=°
